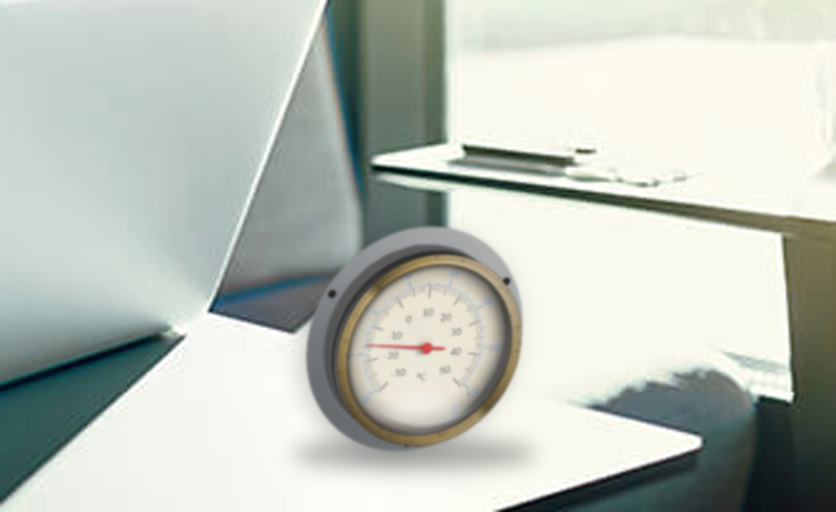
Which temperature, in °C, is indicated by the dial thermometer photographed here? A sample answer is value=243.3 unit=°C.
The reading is value=-15 unit=°C
